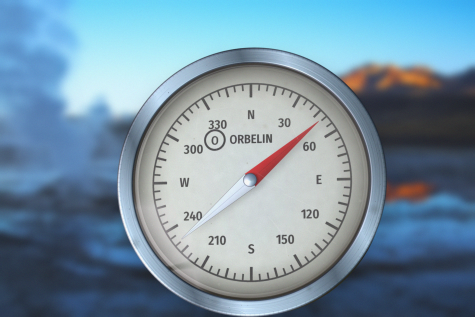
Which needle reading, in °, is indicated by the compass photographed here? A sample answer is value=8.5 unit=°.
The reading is value=50 unit=°
